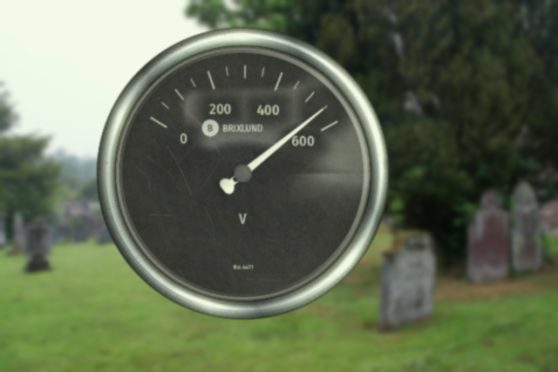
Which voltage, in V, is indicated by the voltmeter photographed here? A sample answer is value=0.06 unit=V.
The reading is value=550 unit=V
